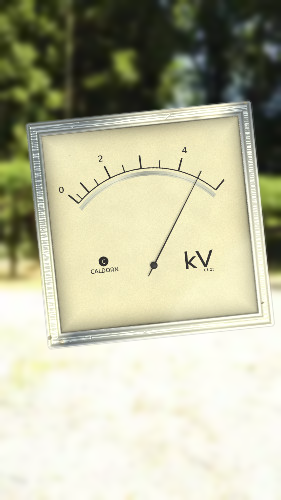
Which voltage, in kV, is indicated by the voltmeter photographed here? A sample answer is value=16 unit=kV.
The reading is value=4.5 unit=kV
